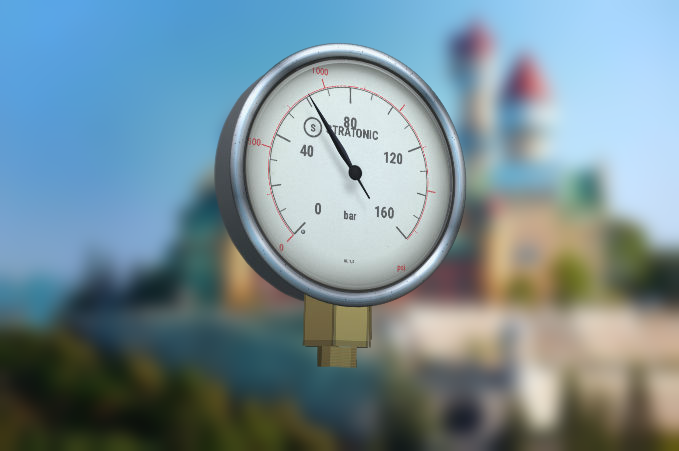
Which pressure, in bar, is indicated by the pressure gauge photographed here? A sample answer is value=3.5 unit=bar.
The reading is value=60 unit=bar
